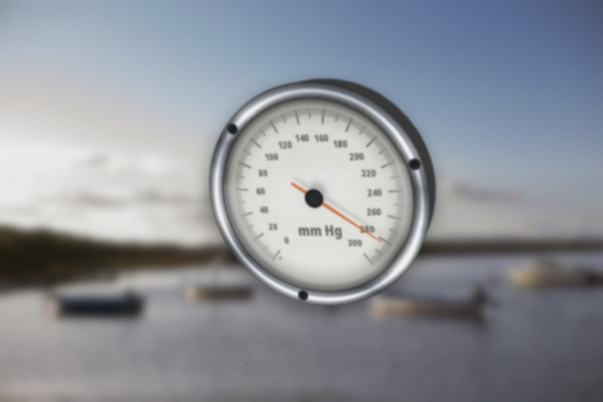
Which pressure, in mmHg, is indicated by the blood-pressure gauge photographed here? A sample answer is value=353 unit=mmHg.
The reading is value=280 unit=mmHg
